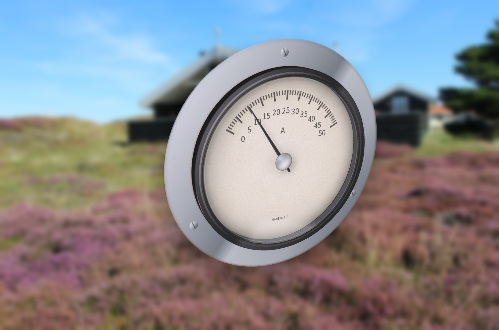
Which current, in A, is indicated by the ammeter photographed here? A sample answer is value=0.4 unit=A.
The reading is value=10 unit=A
